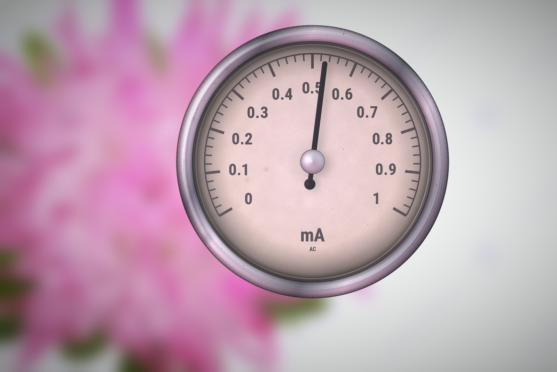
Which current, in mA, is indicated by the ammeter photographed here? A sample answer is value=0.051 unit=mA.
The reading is value=0.53 unit=mA
